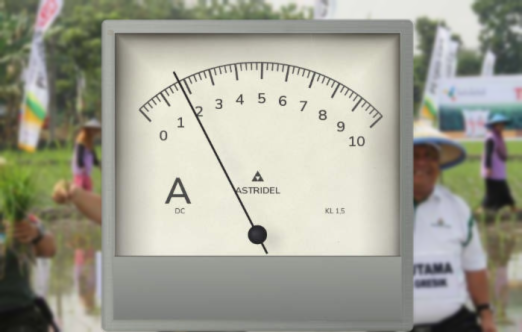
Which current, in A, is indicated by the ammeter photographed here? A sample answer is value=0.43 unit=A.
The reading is value=1.8 unit=A
